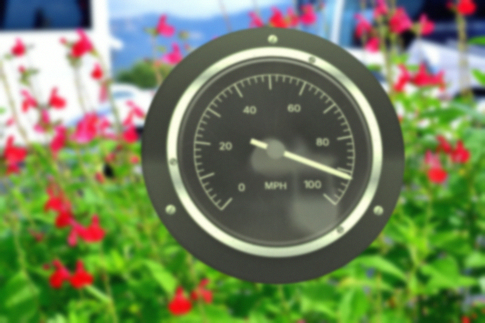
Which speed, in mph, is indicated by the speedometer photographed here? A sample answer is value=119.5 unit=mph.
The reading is value=92 unit=mph
